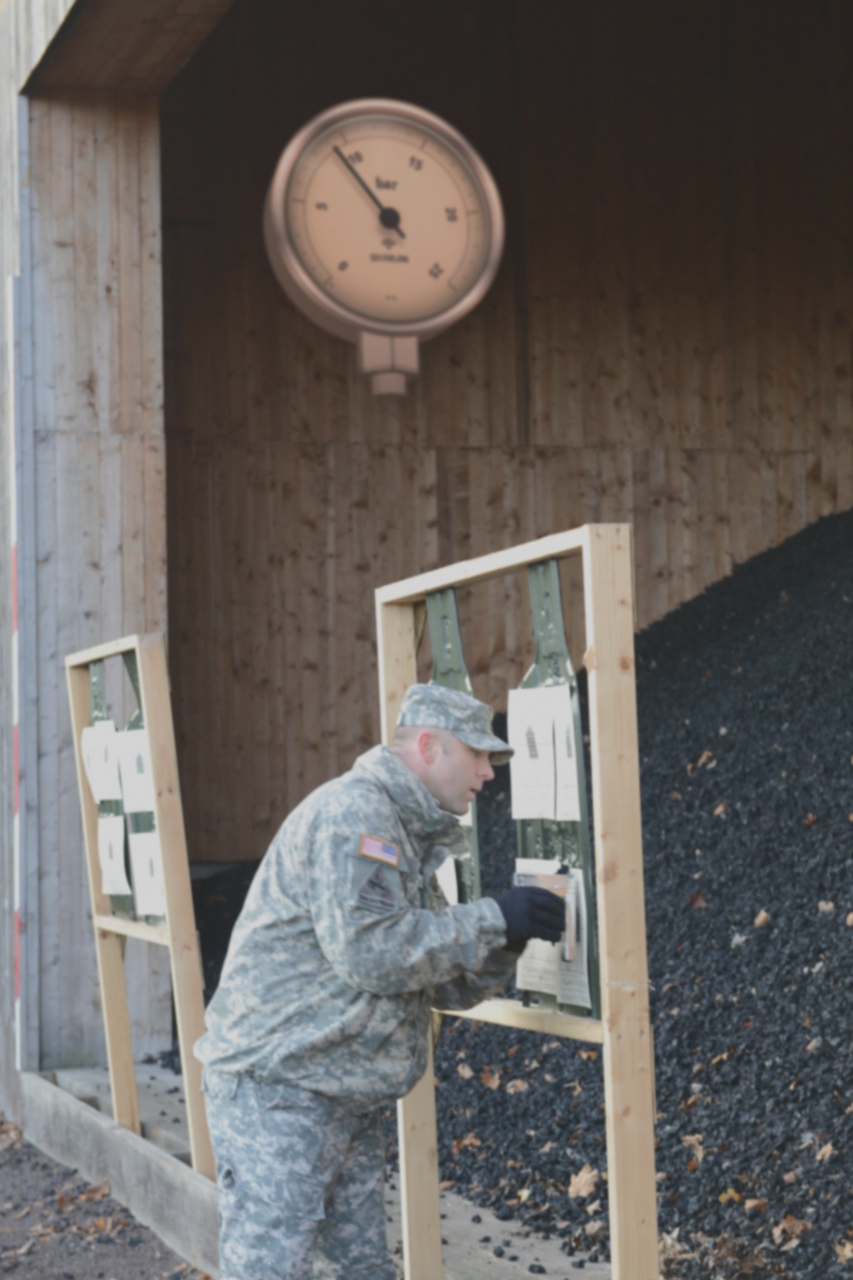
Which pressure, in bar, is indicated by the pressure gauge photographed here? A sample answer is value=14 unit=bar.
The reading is value=9 unit=bar
